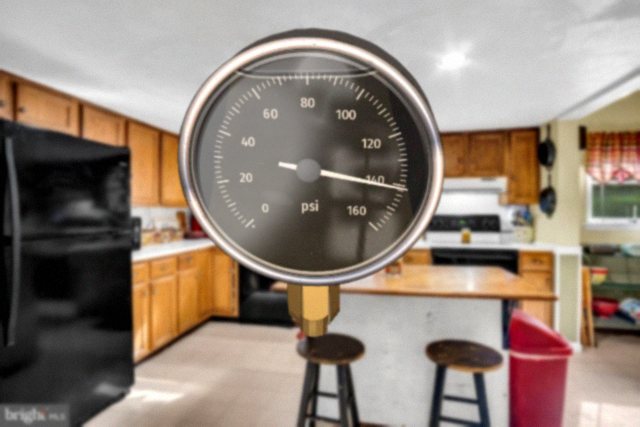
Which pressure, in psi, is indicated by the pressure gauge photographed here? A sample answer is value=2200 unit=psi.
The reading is value=140 unit=psi
